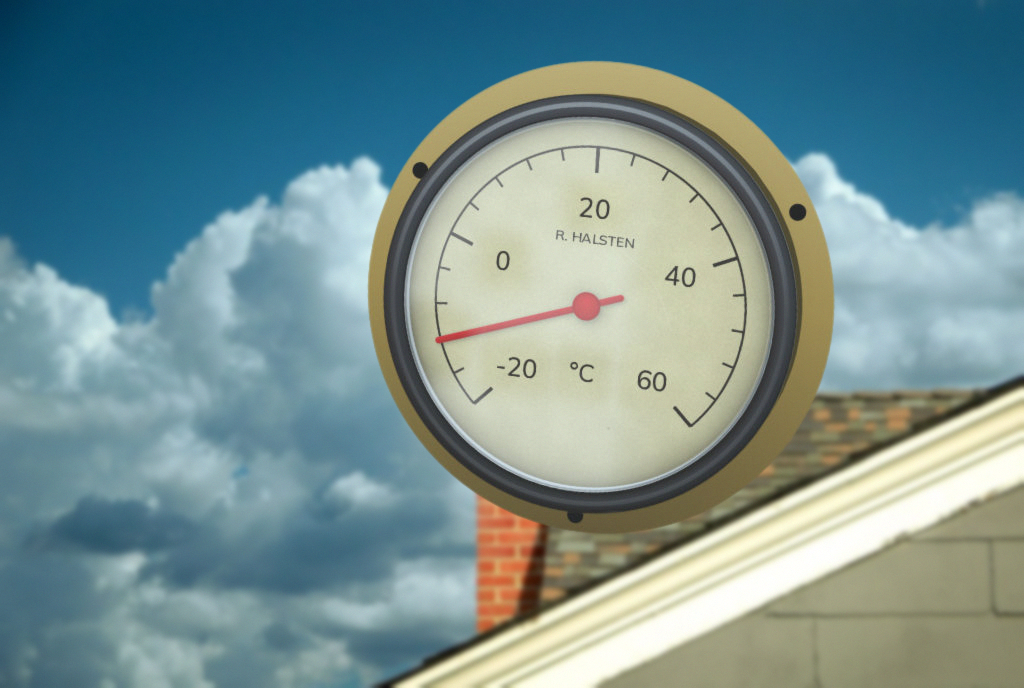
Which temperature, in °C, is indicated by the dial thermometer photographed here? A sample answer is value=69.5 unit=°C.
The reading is value=-12 unit=°C
